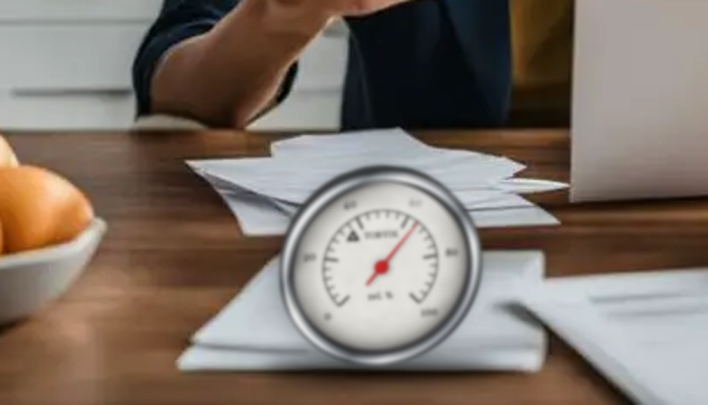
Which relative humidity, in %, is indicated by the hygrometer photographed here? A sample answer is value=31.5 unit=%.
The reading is value=64 unit=%
